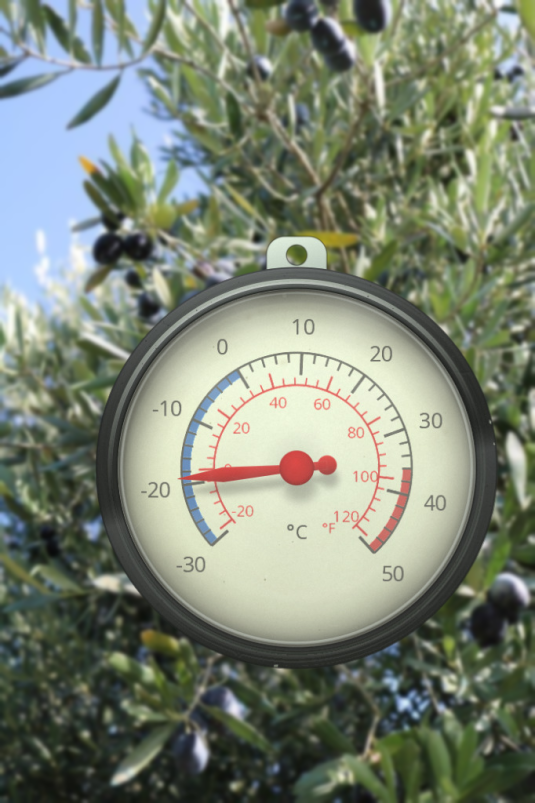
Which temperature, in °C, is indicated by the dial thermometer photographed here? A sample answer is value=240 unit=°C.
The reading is value=-19 unit=°C
